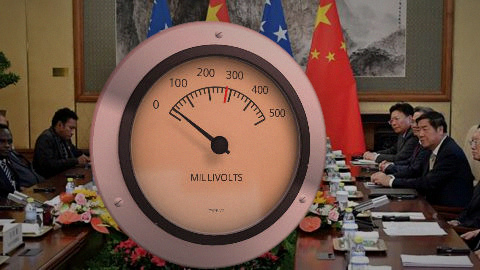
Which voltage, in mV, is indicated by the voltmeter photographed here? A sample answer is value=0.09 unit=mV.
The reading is value=20 unit=mV
